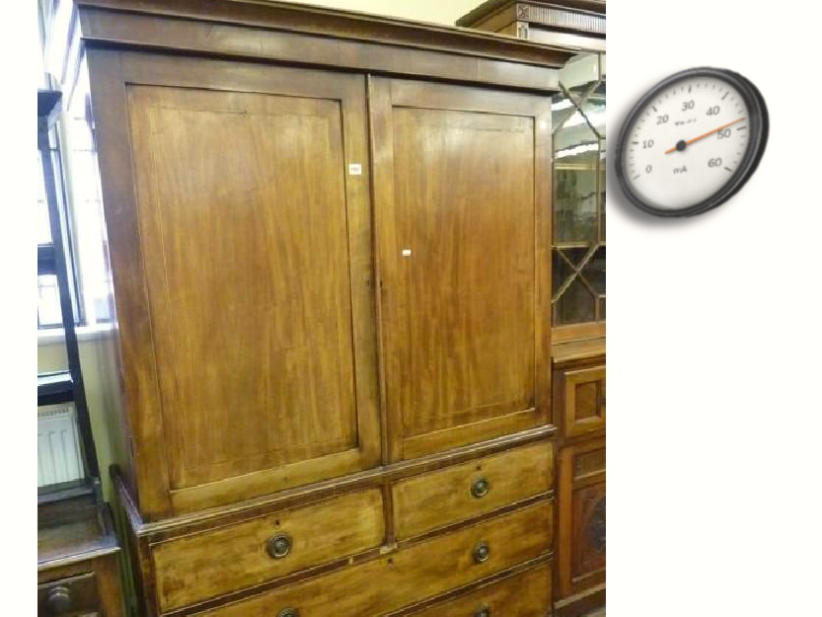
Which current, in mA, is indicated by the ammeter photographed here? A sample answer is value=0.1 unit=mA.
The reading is value=48 unit=mA
